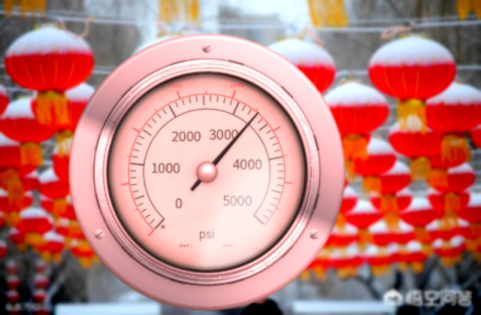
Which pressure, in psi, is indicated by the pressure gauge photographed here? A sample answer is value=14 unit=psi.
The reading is value=3300 unit=psi
